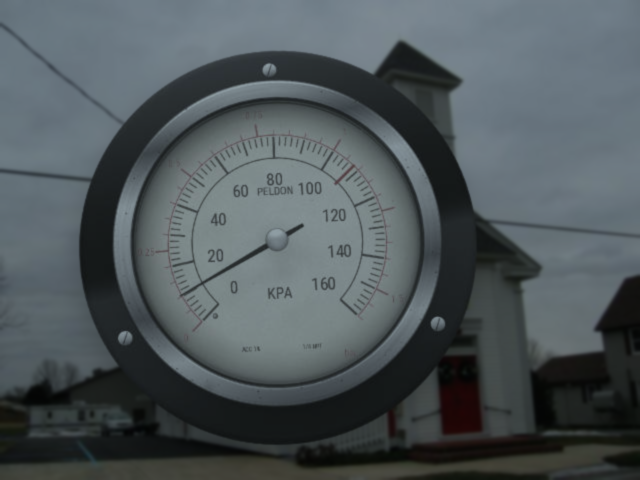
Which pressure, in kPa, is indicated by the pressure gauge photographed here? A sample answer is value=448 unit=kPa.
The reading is value=10 unit=kPa
